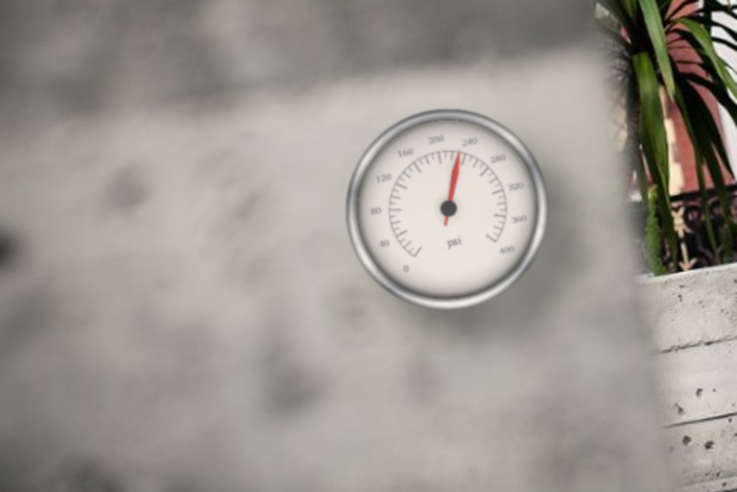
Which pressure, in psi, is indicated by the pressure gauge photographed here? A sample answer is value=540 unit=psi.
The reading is value=230 unit=psi
